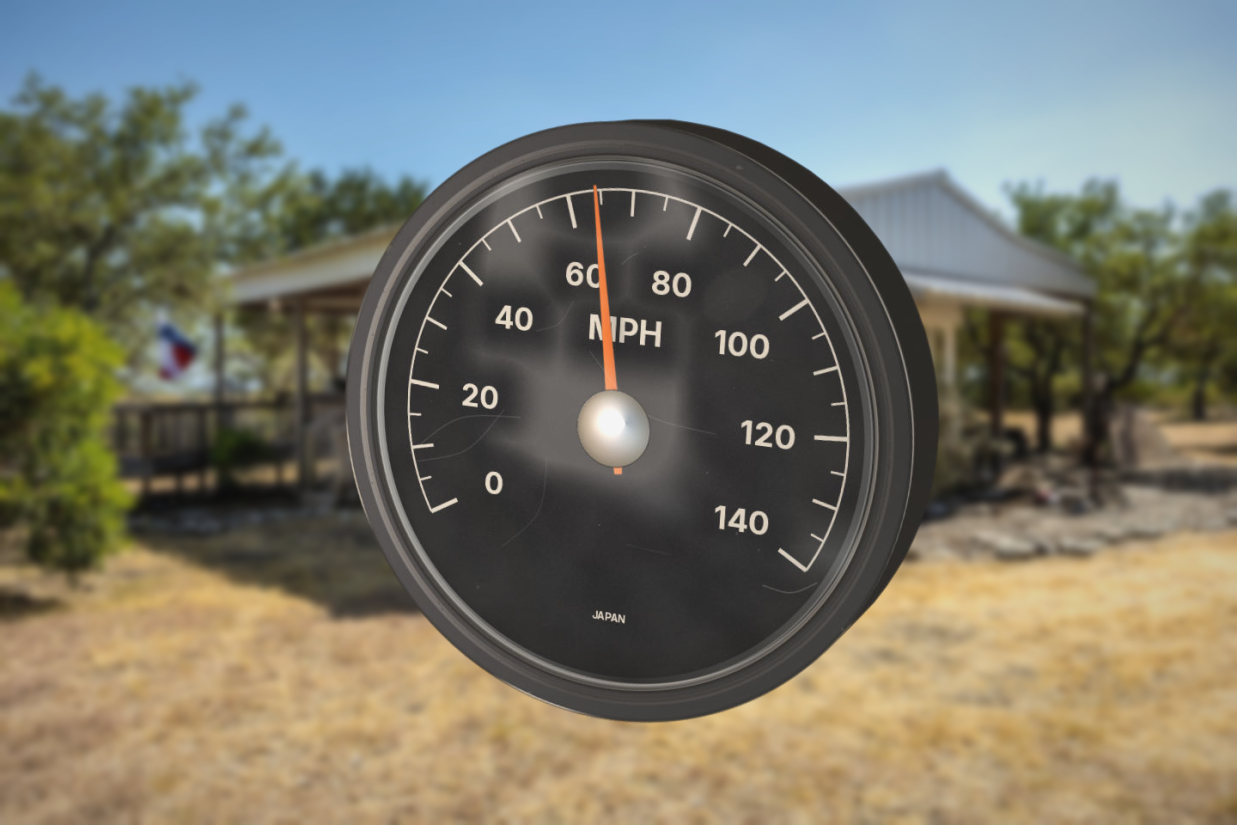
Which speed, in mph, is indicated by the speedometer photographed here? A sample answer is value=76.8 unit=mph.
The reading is value=65 unit=mph
